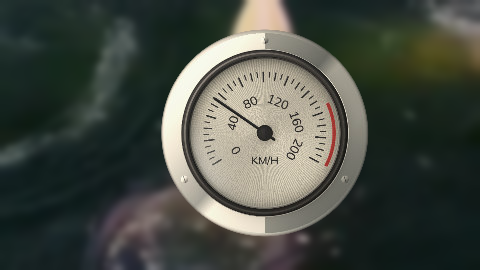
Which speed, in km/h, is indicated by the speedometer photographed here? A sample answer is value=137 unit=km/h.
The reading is value=55 unit=km/h
